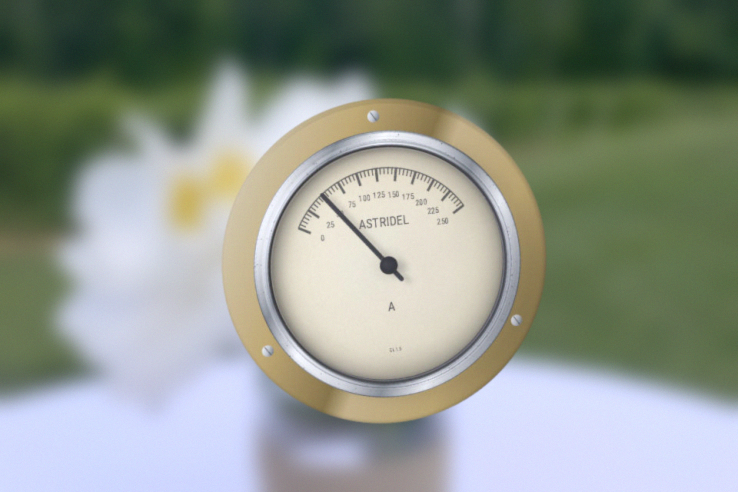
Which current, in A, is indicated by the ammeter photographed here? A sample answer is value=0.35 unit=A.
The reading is value=50 unit=A
